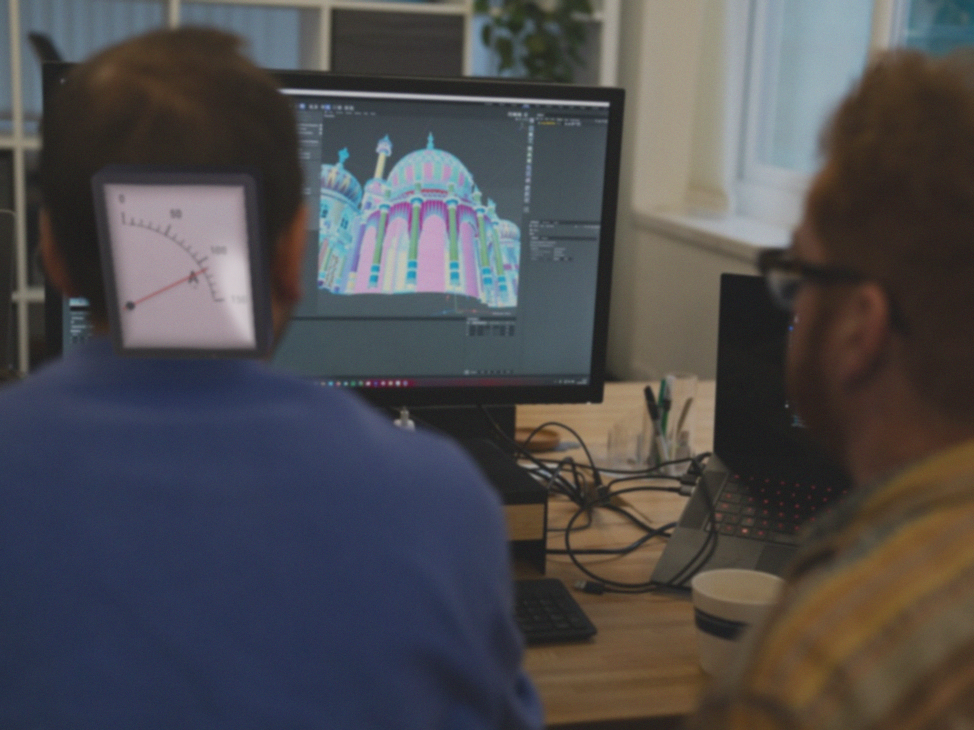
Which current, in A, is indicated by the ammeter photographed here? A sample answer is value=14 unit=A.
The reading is value=110 unit=A
